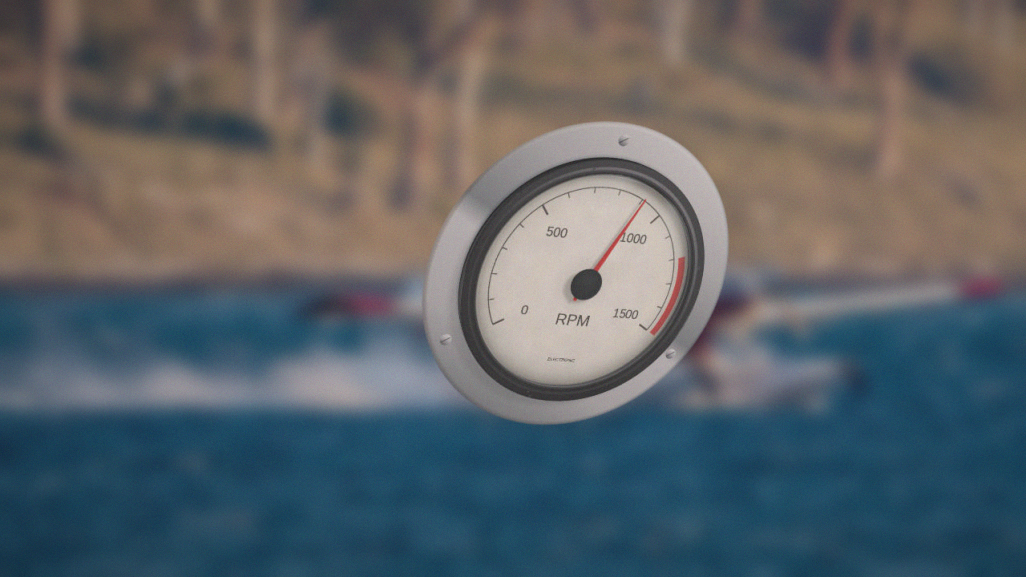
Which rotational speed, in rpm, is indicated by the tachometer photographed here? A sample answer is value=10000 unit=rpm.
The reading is value=900 unit=rpm
